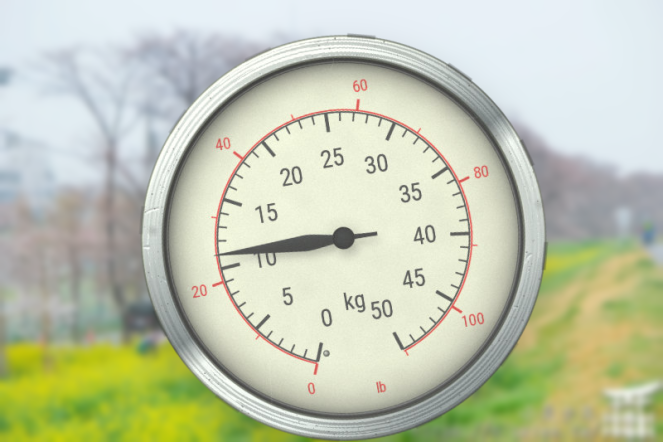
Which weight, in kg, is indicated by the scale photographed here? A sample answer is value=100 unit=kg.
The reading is value=11 unit=kg
